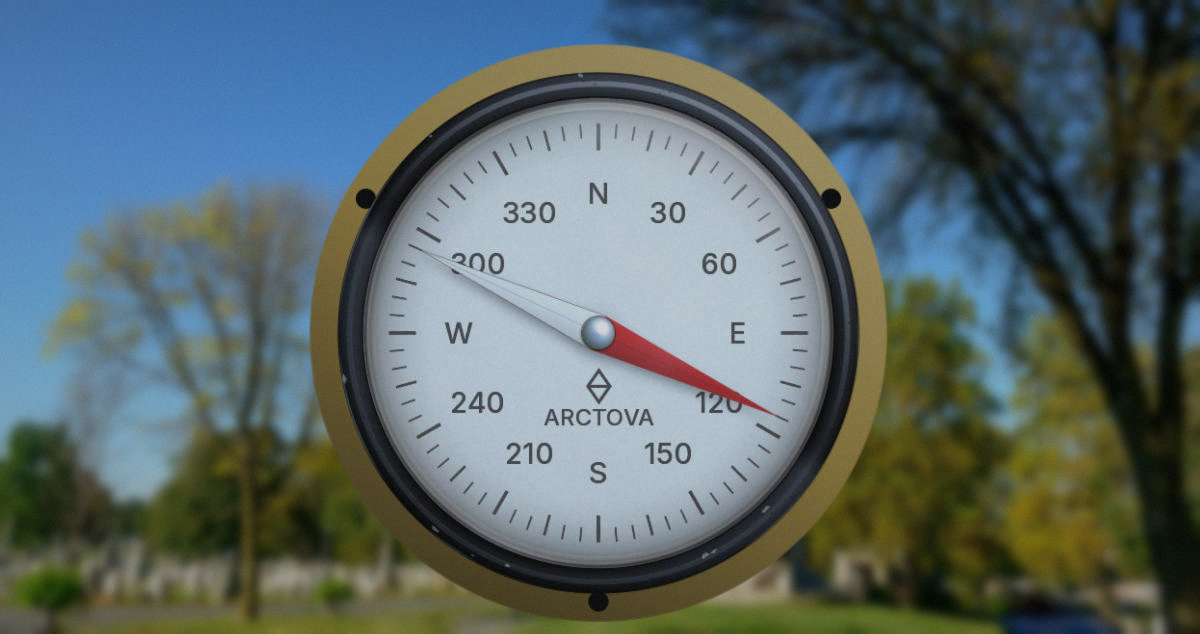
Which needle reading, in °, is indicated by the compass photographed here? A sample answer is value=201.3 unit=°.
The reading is value=115 unit=°
